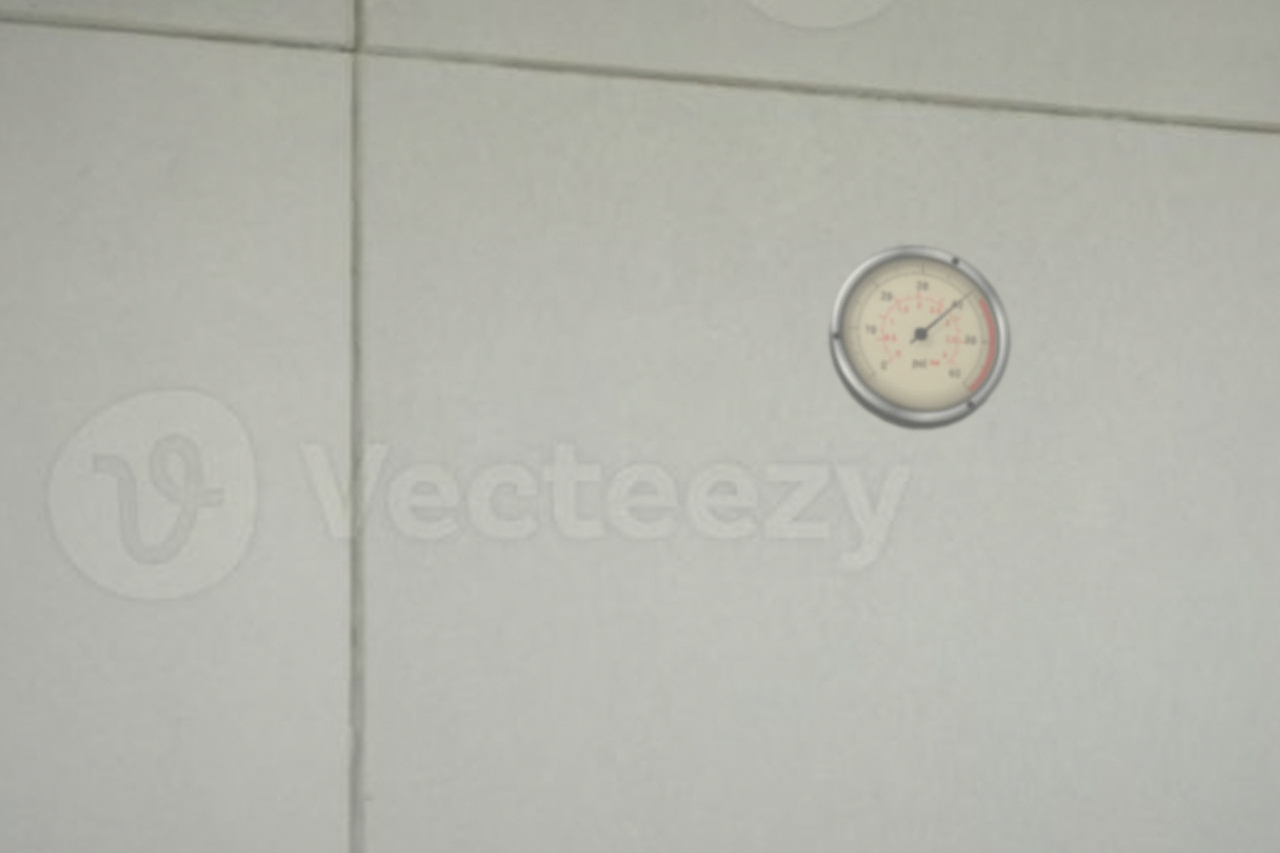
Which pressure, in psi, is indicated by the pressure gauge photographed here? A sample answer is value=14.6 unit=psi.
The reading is value=40 unit=psi
